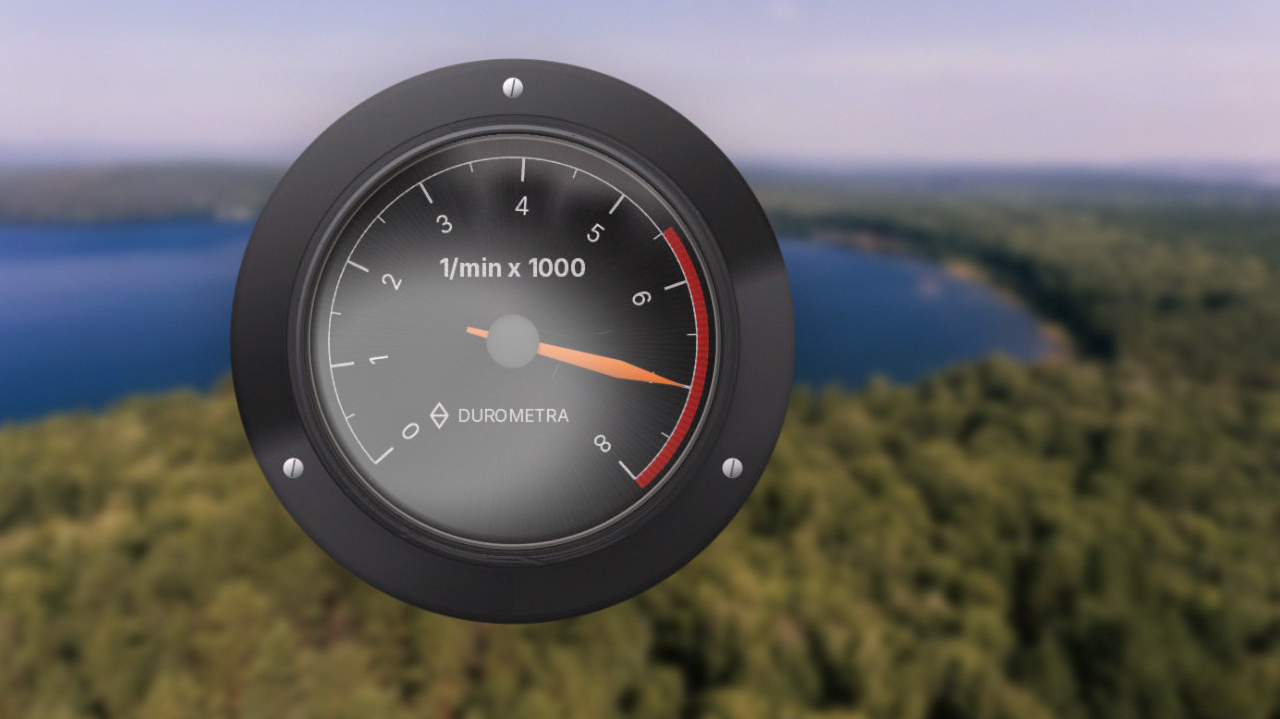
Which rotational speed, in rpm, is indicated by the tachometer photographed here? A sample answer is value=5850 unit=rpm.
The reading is value=7000 unit=rpm
